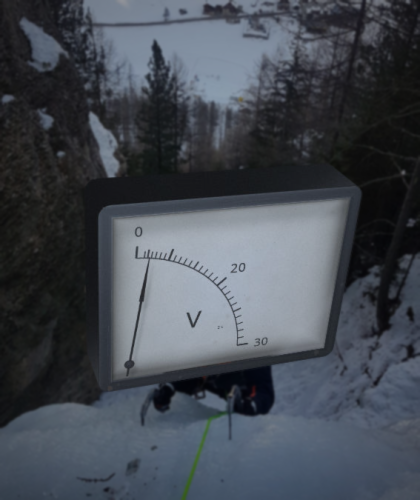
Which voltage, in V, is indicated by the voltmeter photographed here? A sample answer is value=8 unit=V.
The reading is value=5 unit=V
